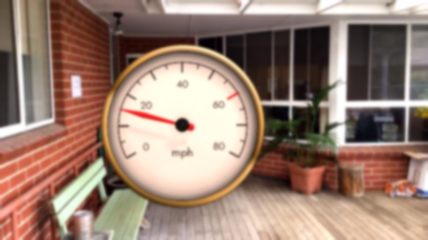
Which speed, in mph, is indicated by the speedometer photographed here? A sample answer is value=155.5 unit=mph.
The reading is value=15 unit=mph
